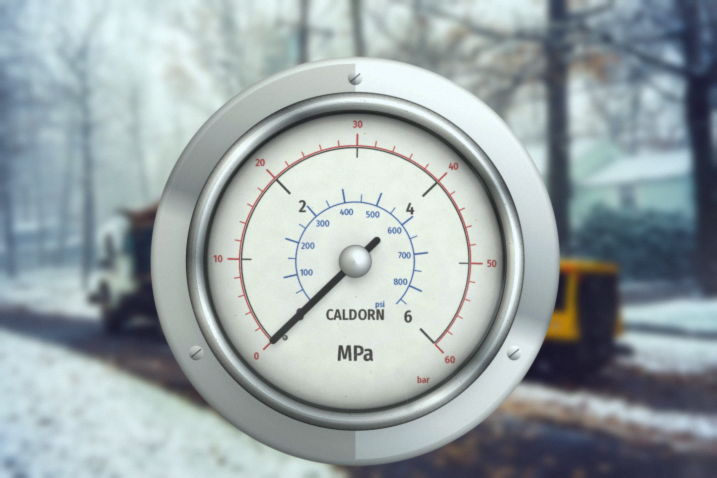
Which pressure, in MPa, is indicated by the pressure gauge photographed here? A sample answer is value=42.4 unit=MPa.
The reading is value=0 unit=MPa
